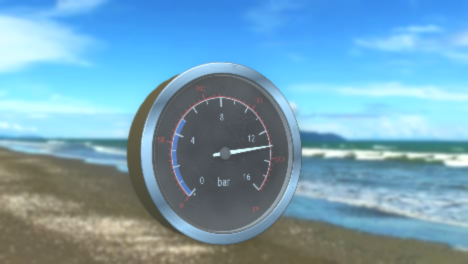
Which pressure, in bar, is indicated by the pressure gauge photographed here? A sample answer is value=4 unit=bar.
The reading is value=13 unit=bar
